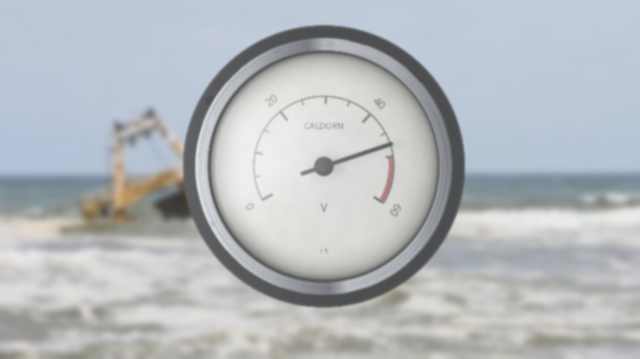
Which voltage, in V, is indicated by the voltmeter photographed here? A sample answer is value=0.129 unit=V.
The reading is value=47.5 unit=V
